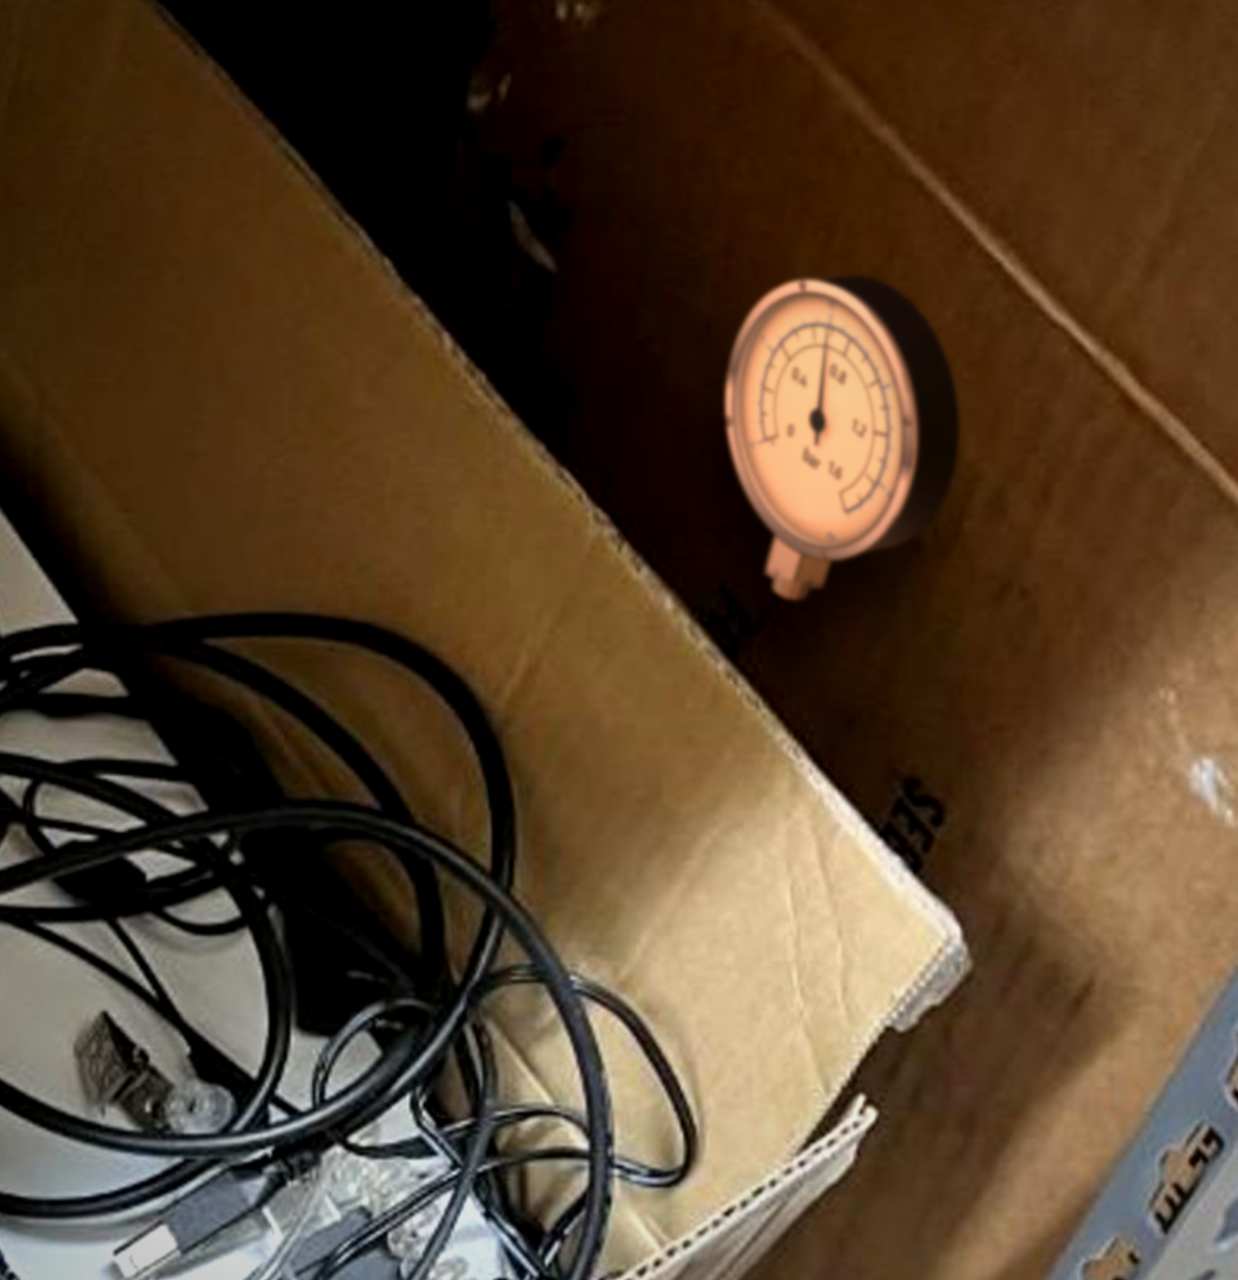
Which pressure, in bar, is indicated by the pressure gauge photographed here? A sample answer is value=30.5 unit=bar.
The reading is value=0.7 unit=bar
